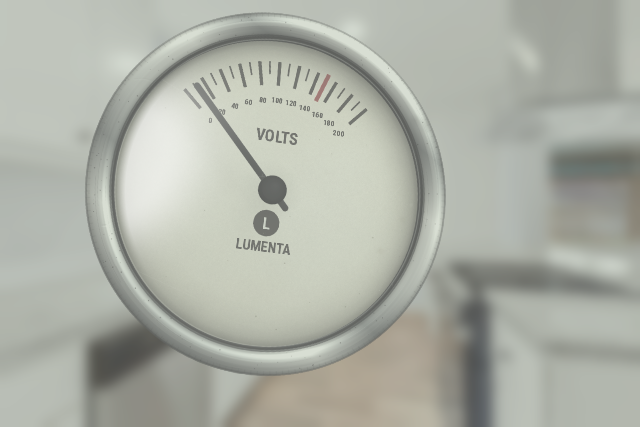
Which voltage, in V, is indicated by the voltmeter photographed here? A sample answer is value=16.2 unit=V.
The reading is value=10 unit=V
